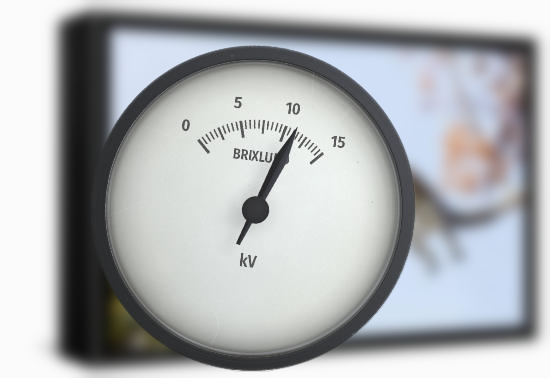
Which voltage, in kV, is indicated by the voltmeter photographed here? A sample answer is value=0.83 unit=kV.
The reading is value=11 unit=kV
